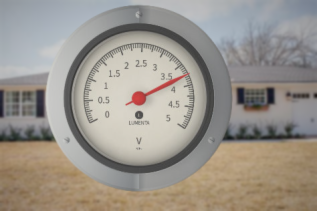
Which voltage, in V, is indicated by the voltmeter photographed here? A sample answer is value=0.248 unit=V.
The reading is value=3.75 unit=V
